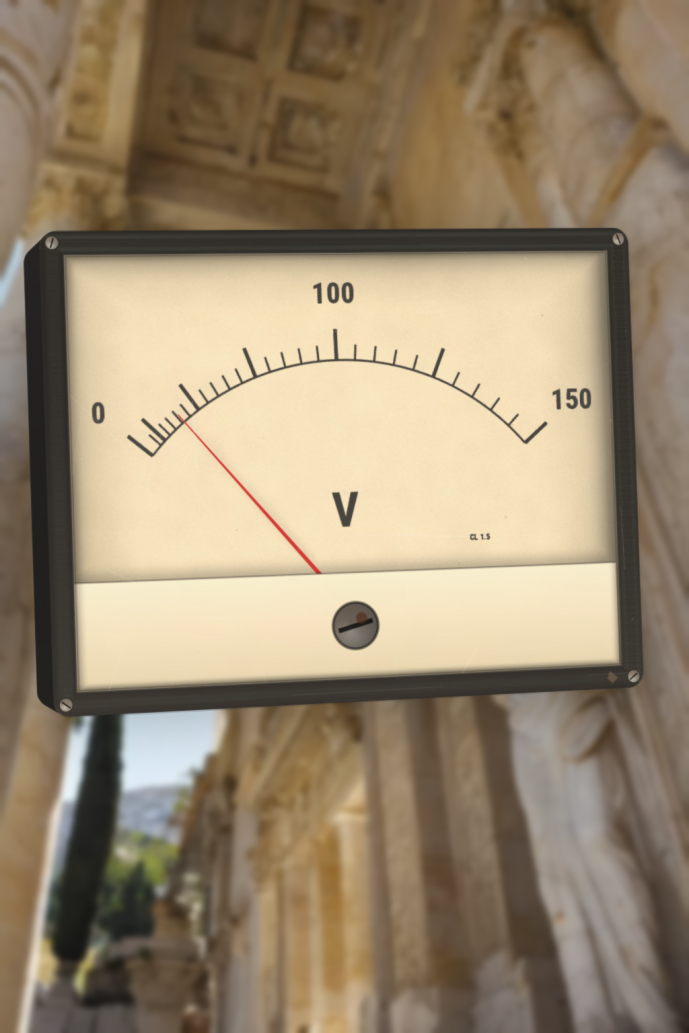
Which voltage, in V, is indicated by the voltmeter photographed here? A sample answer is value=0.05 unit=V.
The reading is value=40 unit=V
